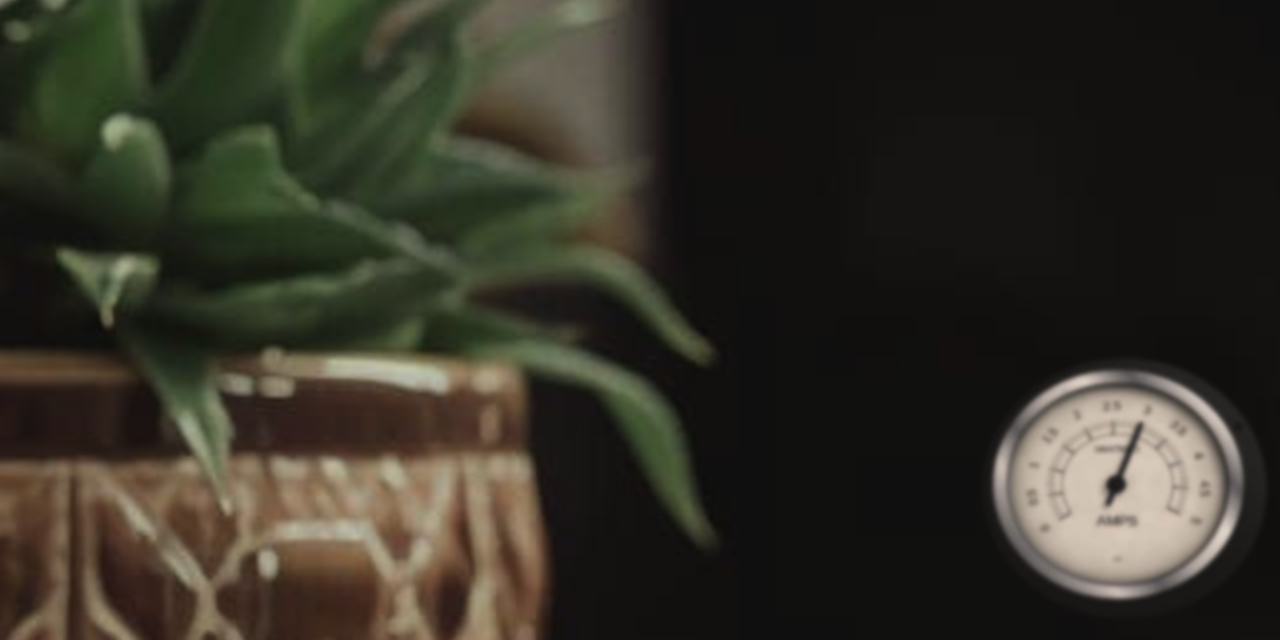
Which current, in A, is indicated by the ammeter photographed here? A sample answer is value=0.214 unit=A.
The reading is value=3 unit=A
